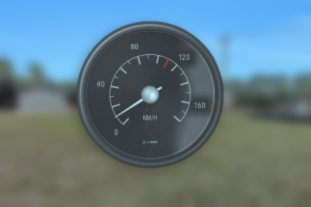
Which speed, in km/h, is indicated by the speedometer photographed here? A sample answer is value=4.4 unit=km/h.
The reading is value=10 unit=km/h
